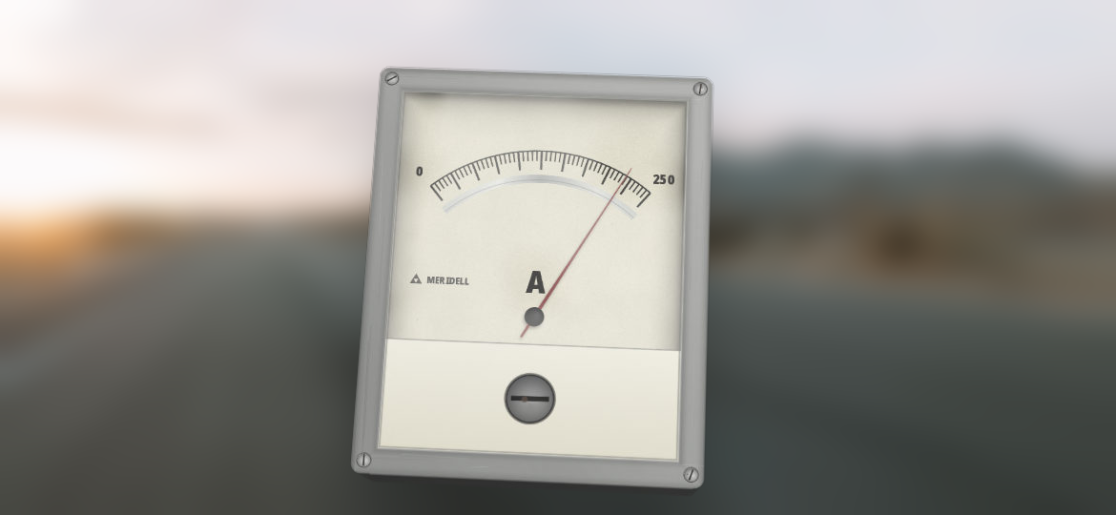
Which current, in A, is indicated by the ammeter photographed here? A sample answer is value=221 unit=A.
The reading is value=220 unit=A
